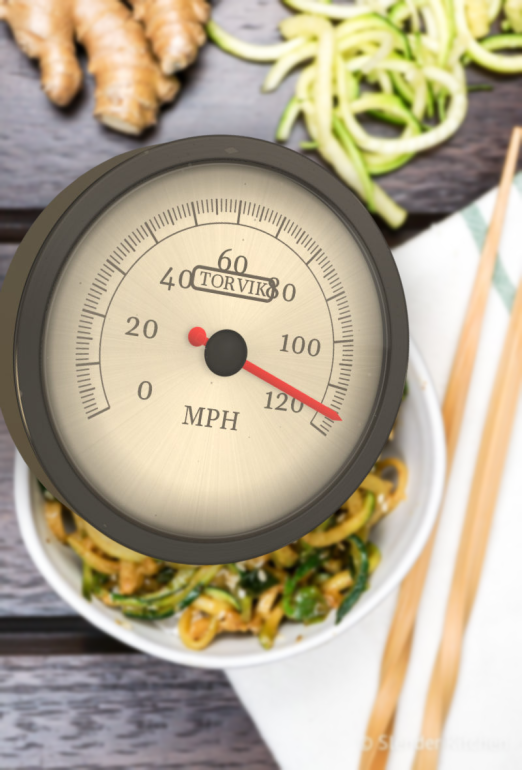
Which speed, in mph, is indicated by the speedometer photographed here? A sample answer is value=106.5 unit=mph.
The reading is value=116 unit=mph
